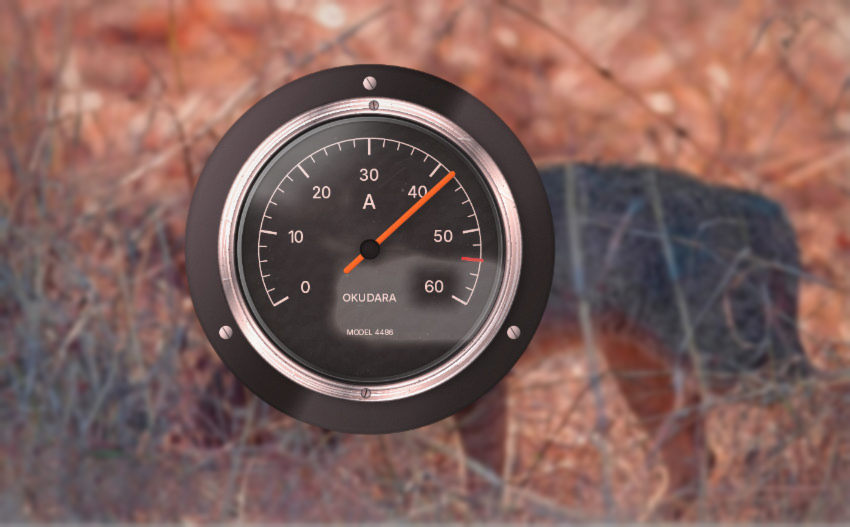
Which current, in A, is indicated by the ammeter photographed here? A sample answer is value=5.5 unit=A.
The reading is value=42 unit=A
